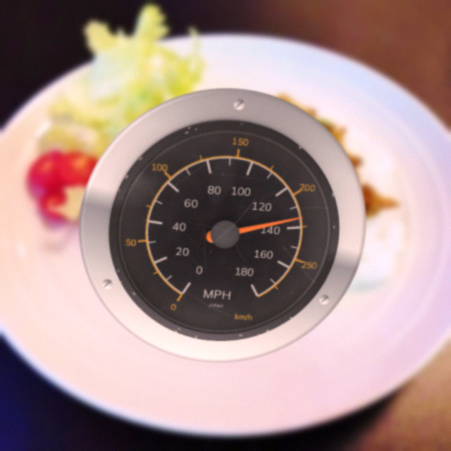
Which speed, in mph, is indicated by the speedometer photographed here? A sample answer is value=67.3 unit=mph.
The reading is value=135 unit=mph
